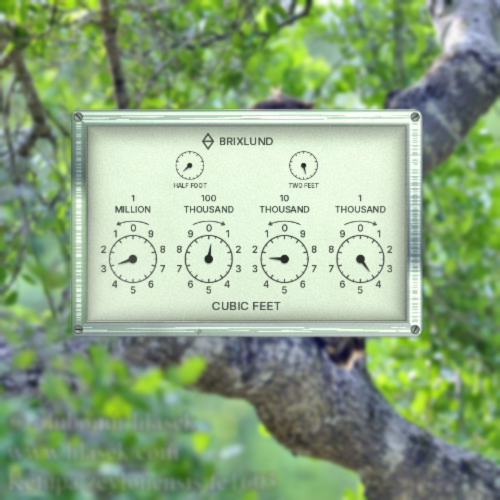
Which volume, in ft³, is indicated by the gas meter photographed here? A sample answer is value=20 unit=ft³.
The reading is value=302400 unit=ft³
